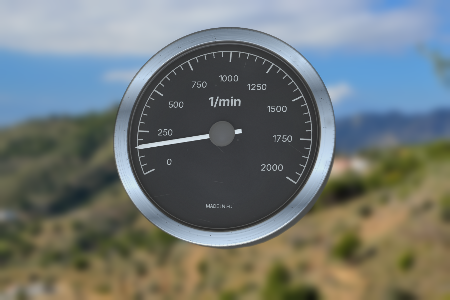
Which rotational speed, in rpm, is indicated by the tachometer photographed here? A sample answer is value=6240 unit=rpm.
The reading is value=150 unit=rpm
